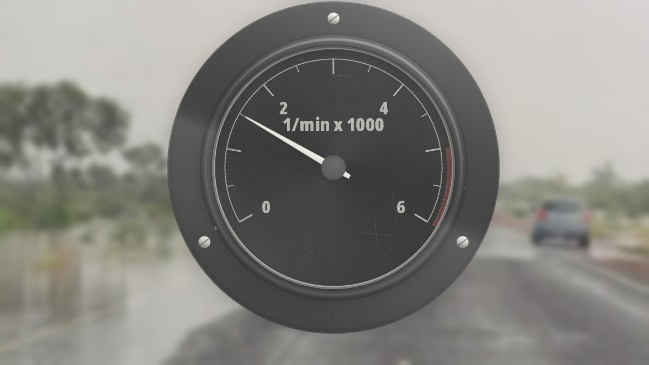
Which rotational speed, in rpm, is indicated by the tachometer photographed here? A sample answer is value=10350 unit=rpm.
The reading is value=1500 unit=rpm
